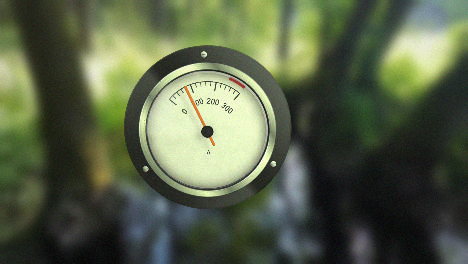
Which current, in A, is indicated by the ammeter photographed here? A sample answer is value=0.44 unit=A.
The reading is value=80 unit=A
